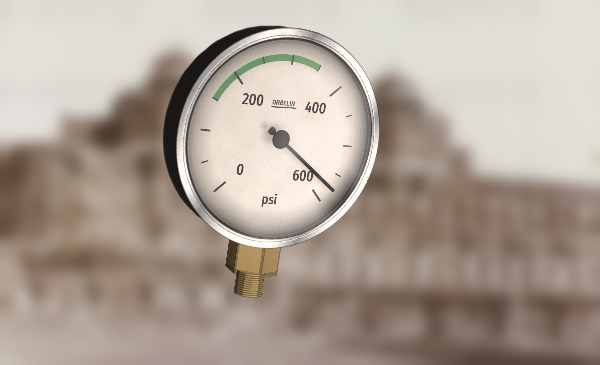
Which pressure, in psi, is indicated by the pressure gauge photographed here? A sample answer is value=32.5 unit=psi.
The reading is value=575 unit=psi
